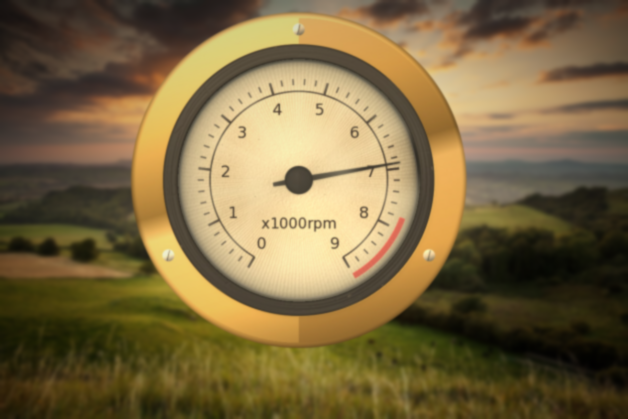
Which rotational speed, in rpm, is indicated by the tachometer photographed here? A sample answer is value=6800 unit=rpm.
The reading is value=6900 unit=rpm
